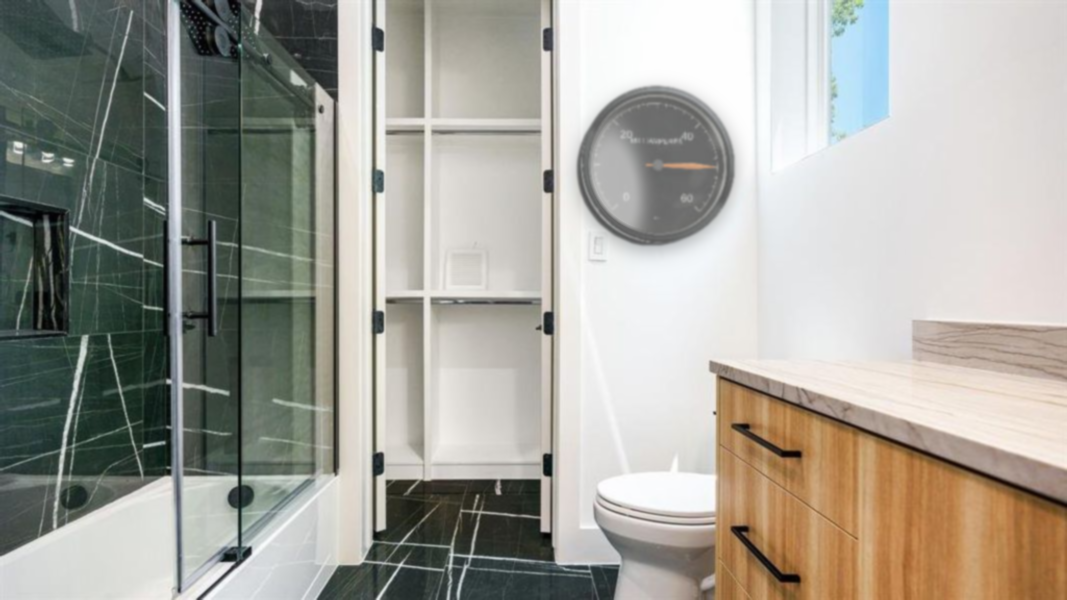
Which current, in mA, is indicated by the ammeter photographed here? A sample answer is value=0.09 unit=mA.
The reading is value=50 unit=mA
